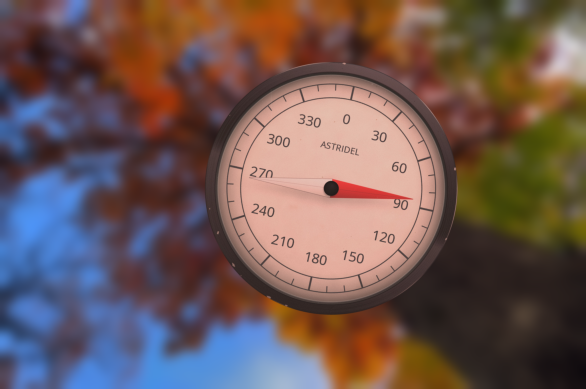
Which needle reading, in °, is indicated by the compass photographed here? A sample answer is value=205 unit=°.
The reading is value=85 unit=°
